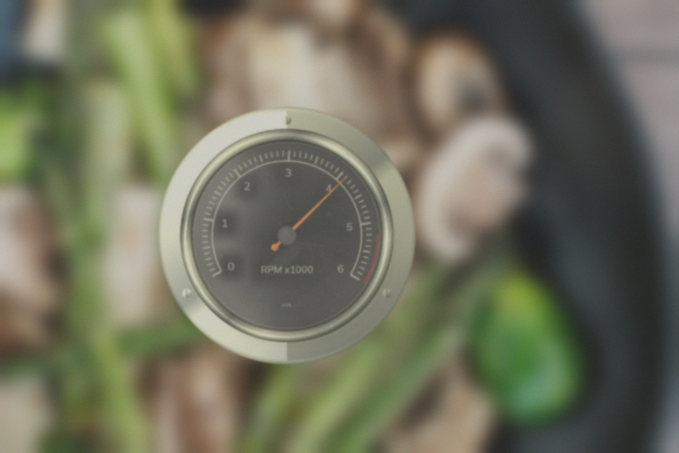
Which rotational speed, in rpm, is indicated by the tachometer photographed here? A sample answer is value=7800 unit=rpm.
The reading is value=4100 unit=rpm
